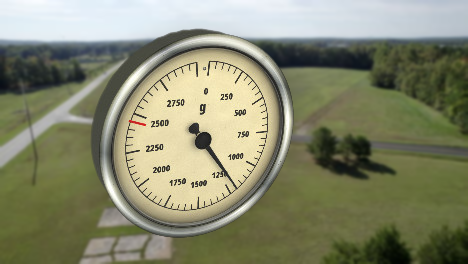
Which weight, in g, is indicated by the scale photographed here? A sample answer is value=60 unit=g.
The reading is value=1200 unit=g
